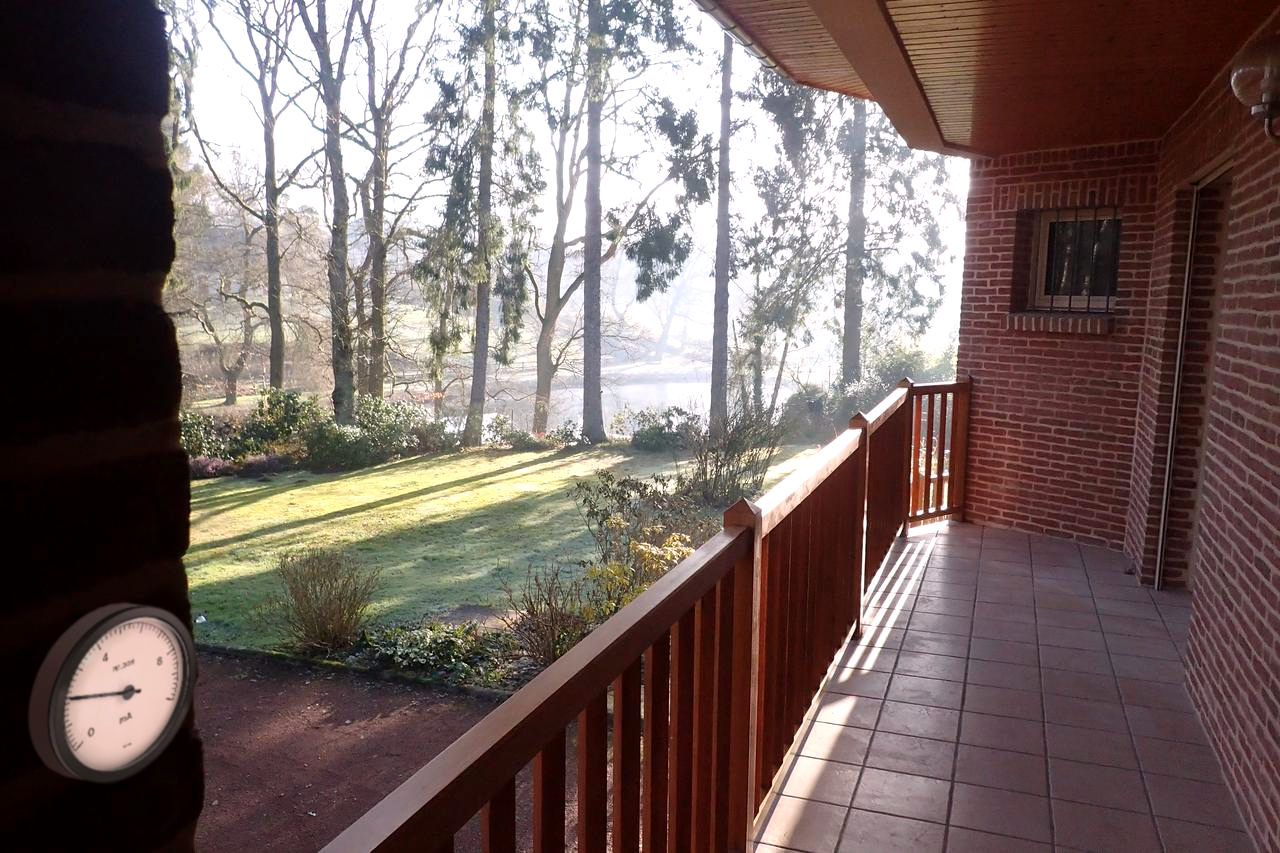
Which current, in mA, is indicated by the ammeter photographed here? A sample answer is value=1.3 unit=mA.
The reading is value=2 unit=mA
